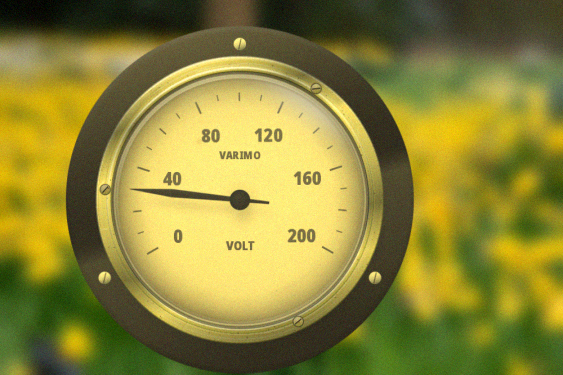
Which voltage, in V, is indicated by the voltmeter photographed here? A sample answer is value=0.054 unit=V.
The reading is value=30 unit=V
